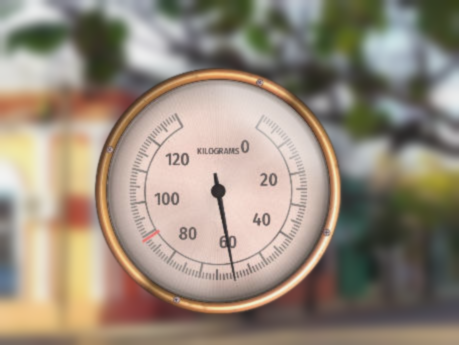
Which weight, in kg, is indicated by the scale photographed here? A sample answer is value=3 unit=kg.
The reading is value=60 unit=kg
